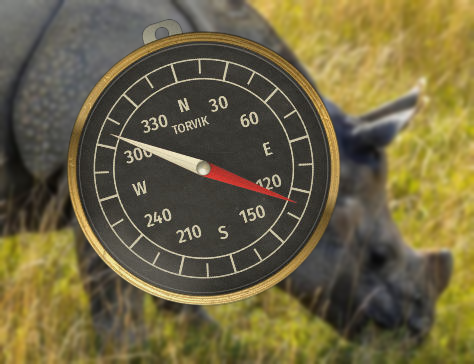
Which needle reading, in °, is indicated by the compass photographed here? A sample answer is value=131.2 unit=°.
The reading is value=127.5 unit=°
